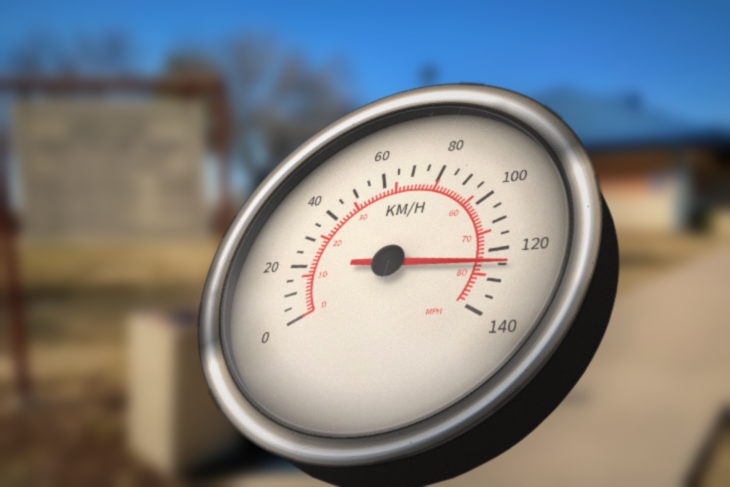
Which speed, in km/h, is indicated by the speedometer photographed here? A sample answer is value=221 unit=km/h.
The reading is value=125 unit=km/h
